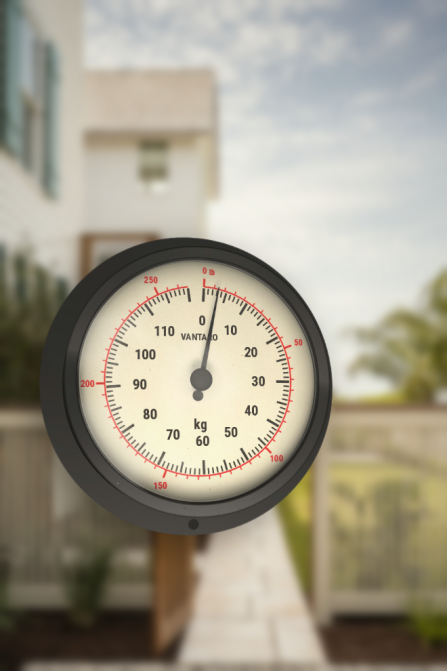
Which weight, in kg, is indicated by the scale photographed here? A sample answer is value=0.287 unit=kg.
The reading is value=3 unit=kg
